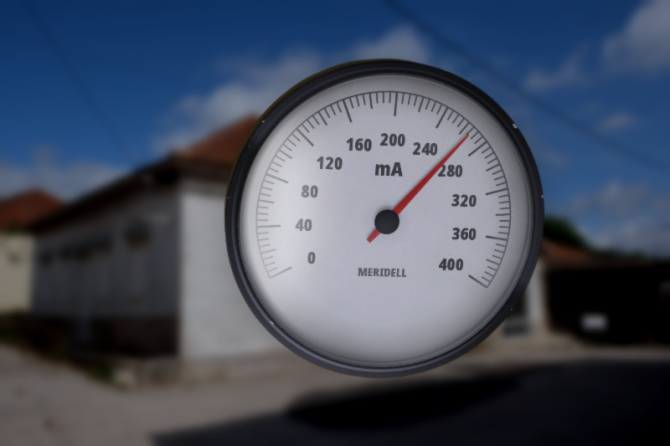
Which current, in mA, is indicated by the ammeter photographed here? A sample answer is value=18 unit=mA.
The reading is value=265 unit=mA
